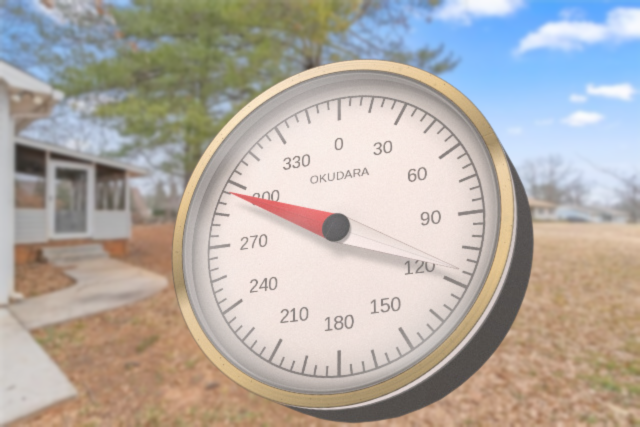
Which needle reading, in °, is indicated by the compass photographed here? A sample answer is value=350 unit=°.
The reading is value=295 unit=°
